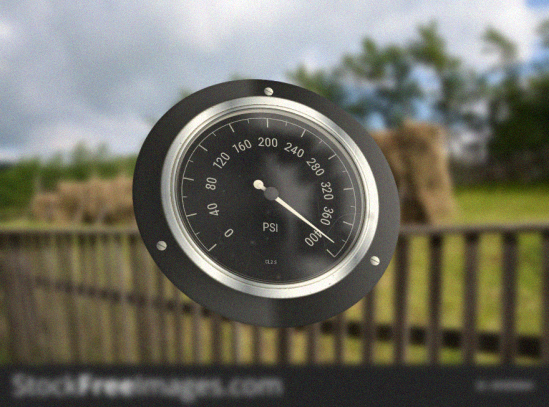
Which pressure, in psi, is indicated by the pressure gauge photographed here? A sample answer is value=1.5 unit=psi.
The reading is value=390 unit=psi
